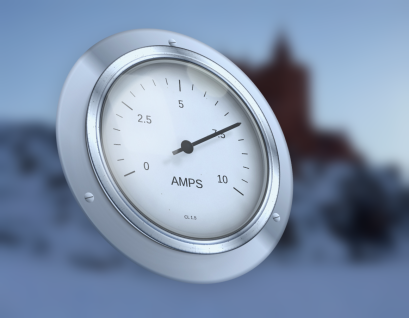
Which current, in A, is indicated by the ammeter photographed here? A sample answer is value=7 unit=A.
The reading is value=7.5 unit=A
